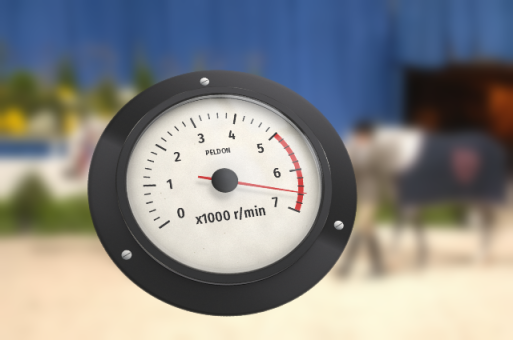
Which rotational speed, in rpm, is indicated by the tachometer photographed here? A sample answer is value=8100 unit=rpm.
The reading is value=6600 unit=rpm
